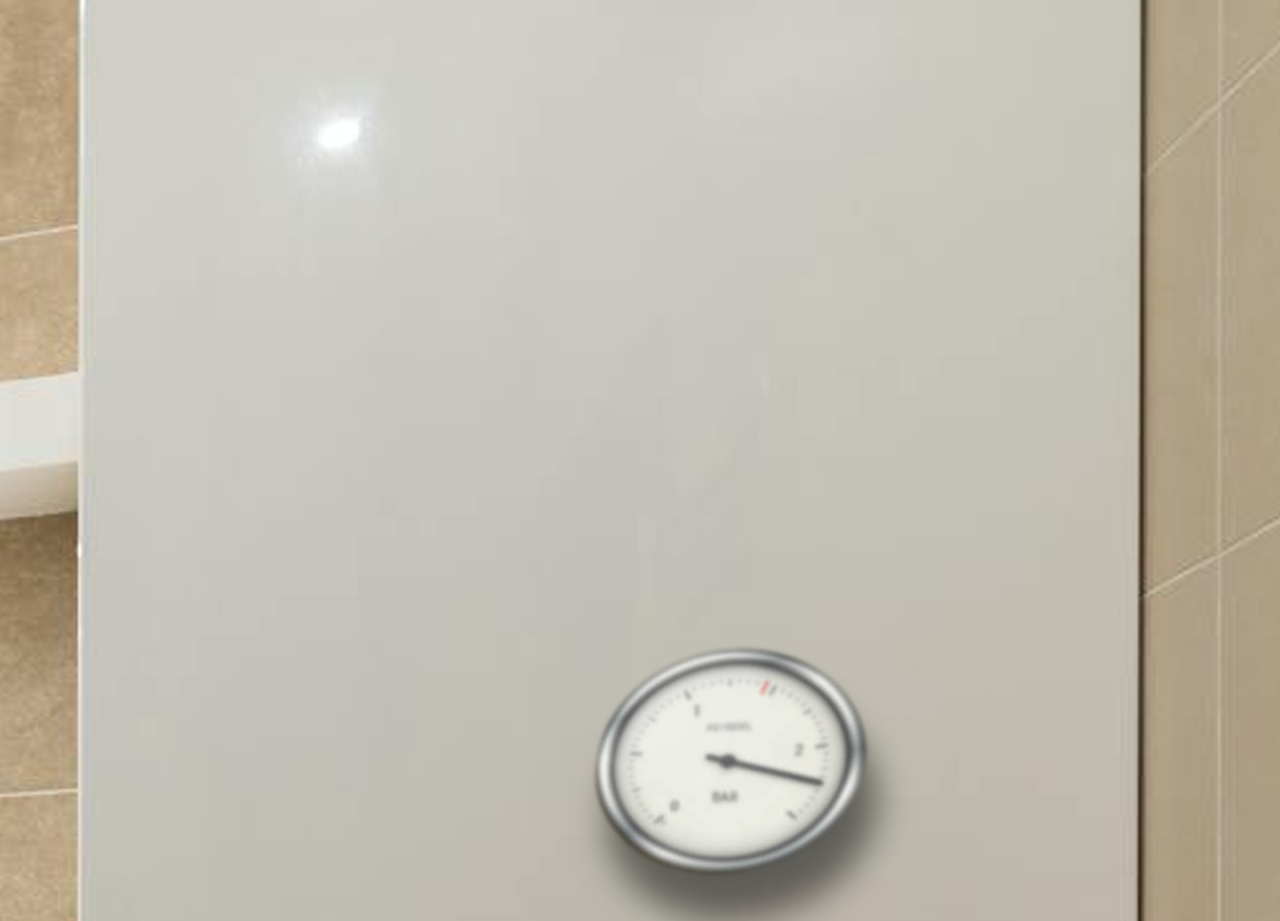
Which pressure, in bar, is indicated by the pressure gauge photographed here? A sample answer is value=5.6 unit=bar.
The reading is value=2.25 unit=bar
